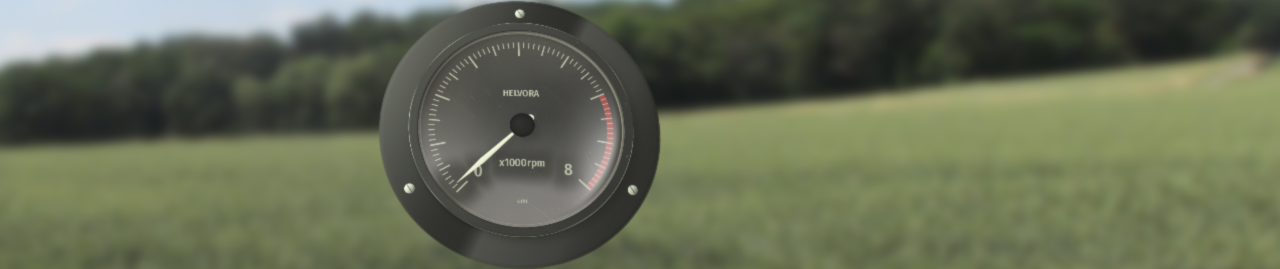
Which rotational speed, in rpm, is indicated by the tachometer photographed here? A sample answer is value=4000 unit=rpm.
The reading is value=100 unit=rpm
